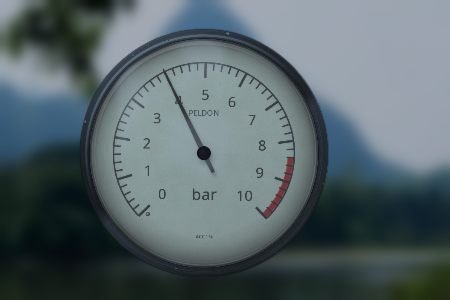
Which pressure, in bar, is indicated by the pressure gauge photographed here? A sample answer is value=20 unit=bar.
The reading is value=4 unit=bar
